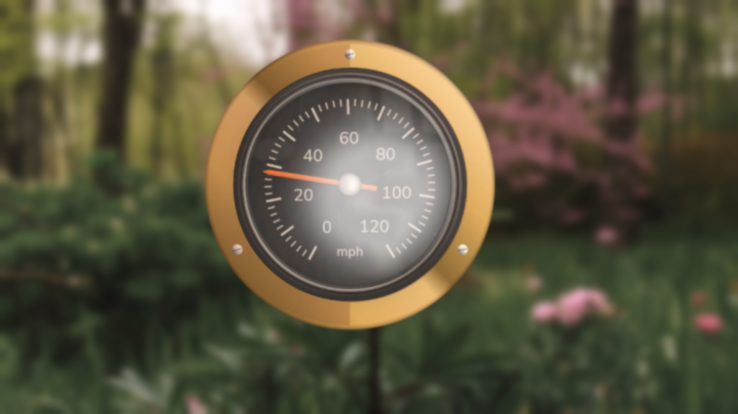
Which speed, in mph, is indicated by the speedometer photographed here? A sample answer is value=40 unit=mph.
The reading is value=28 unit=mph
